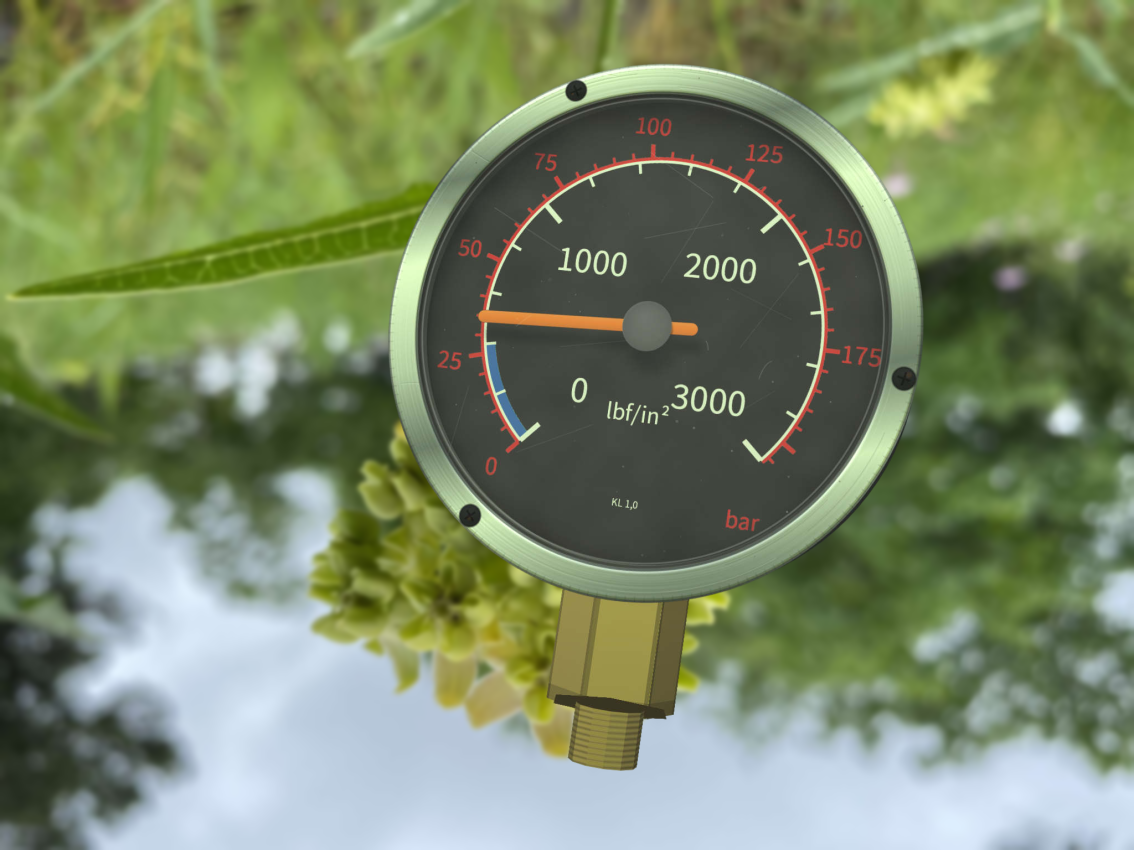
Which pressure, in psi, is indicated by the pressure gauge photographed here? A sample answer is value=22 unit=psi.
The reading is value=500 unit=psi
